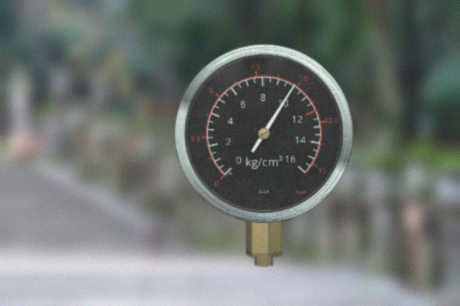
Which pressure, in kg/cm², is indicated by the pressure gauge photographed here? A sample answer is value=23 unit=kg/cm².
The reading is value=10 unit=kg/cm²
